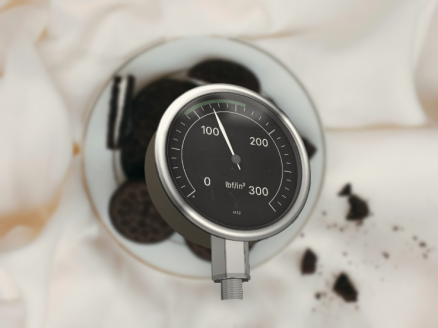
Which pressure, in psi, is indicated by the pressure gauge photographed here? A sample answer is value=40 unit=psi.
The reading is value=120 unit=psi
